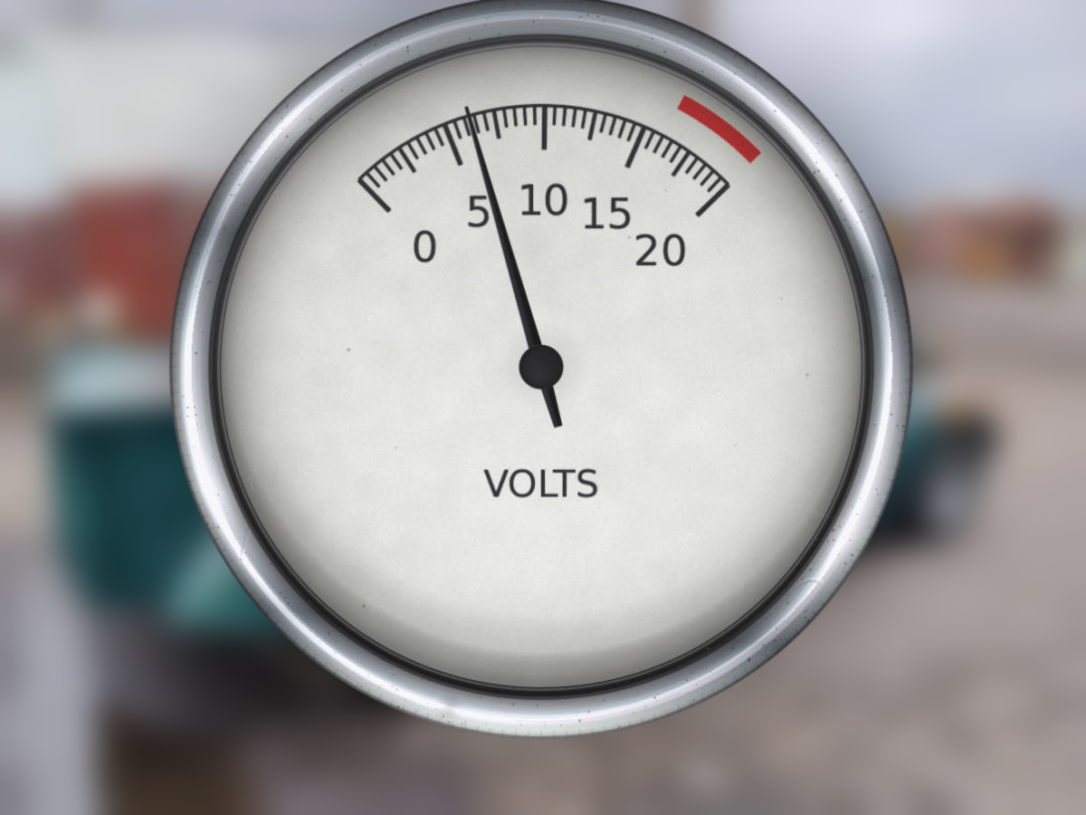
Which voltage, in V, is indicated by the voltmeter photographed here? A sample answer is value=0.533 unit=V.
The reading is value=6.25 unit=V
